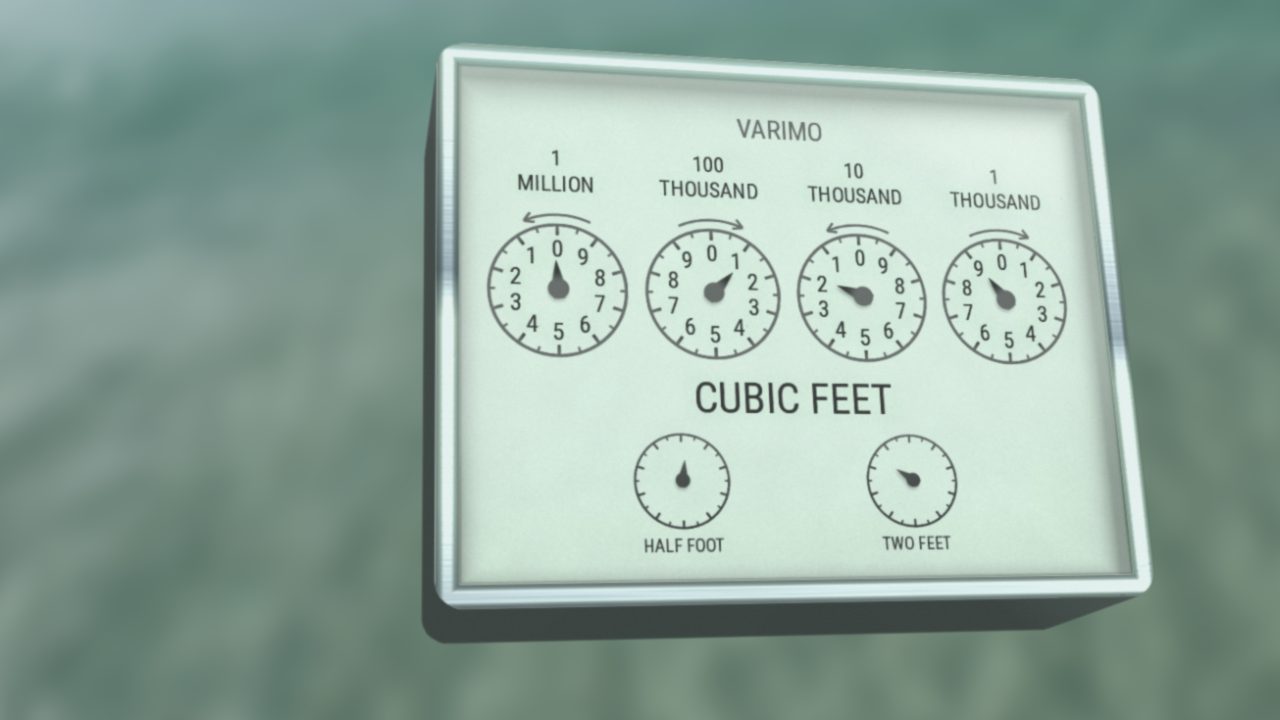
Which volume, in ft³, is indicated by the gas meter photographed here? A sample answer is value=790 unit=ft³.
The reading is value=11900 unit=ft³
